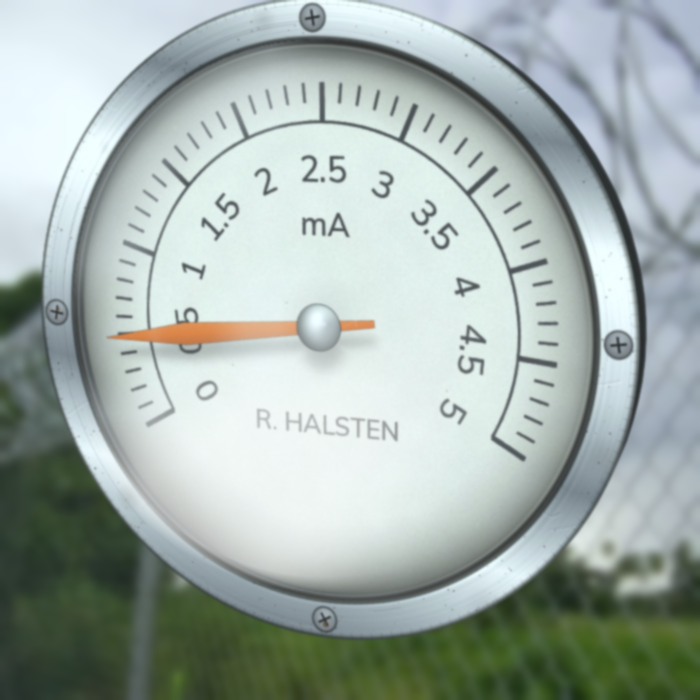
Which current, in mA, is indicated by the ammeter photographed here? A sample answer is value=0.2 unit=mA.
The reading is value=0.5 unit=mA
